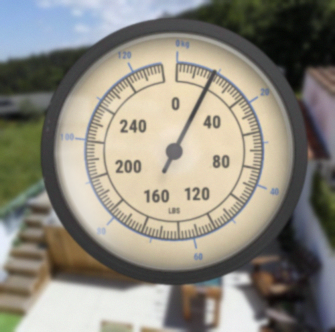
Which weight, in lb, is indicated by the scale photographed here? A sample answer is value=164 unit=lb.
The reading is value=20 unit=lb
